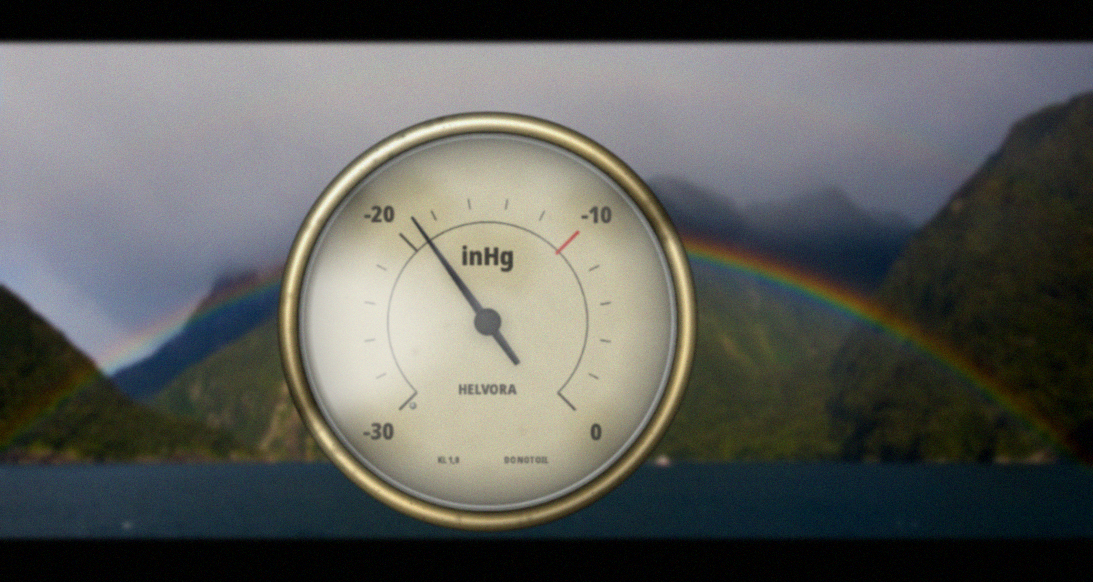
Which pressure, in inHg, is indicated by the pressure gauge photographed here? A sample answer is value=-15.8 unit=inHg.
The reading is value=-19 unit=inHg
